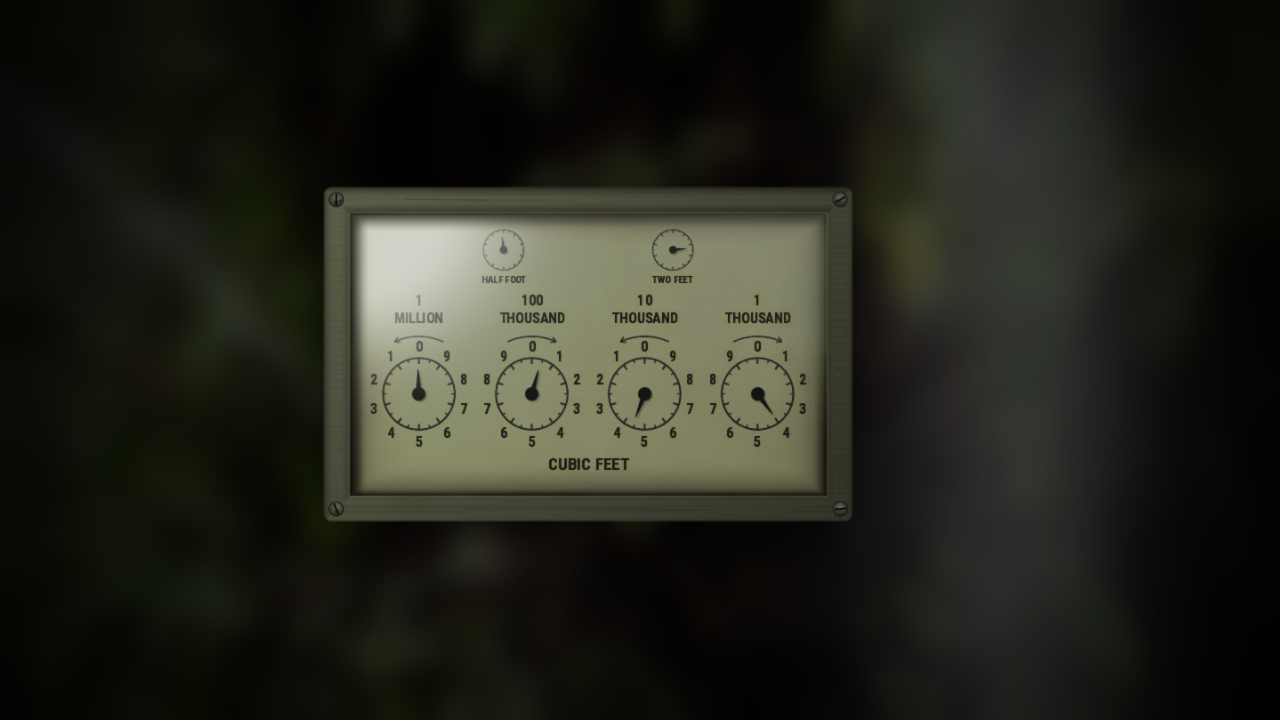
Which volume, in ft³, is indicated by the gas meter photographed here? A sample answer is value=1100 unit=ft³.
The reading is value=4400 unit=ft³
